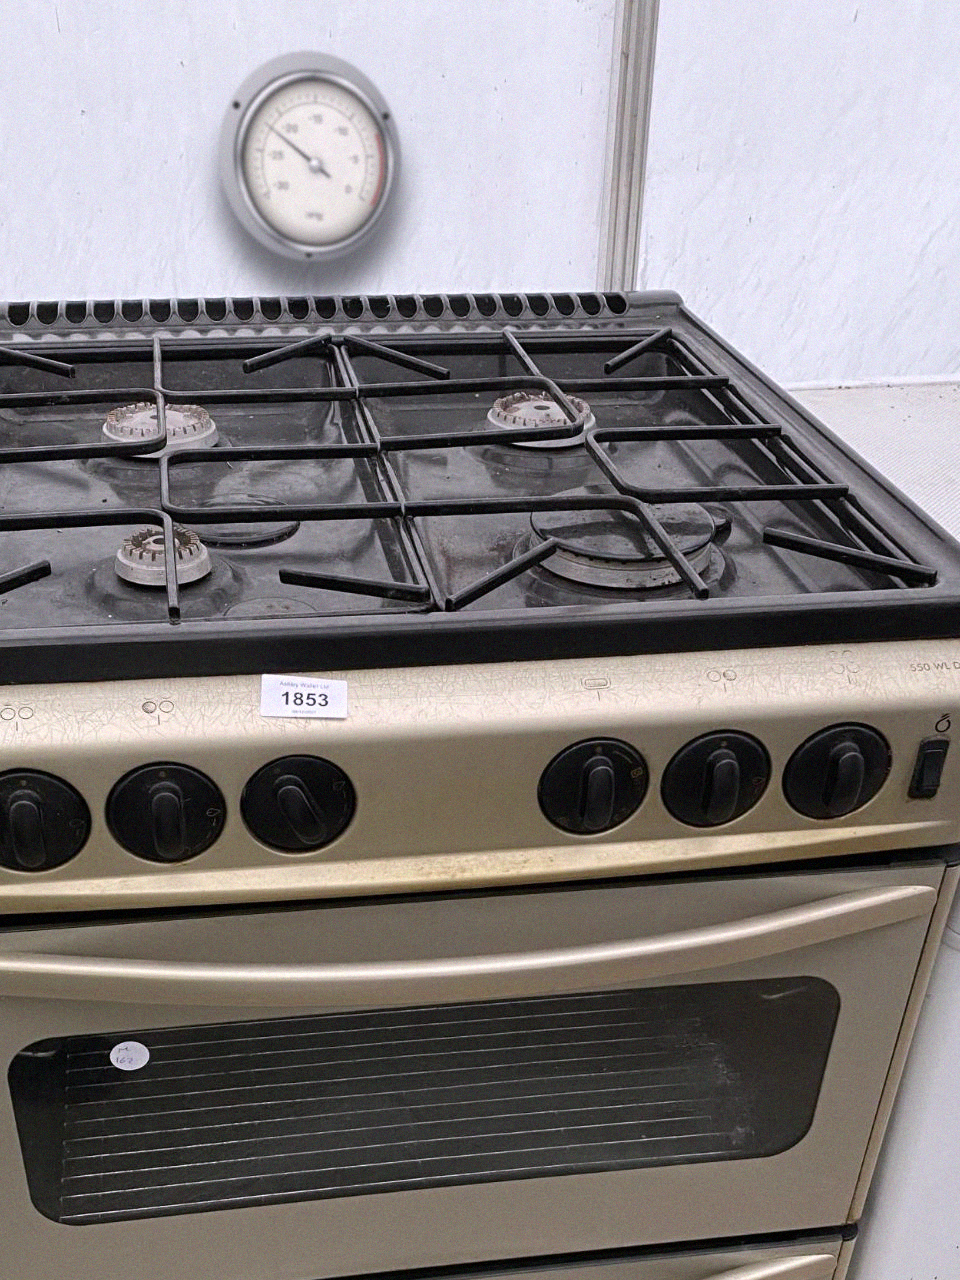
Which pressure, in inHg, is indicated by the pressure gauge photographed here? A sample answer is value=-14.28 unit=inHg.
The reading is value=-22 unit=inHg
